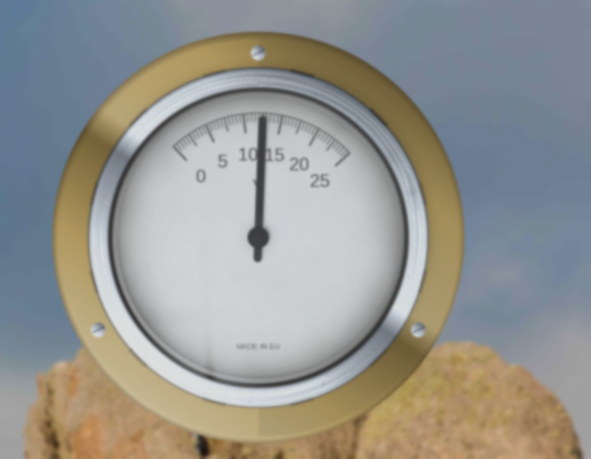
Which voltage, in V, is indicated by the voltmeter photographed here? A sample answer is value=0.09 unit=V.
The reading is value=12.5 unit=V
